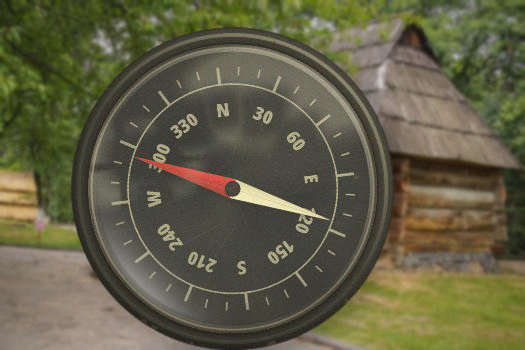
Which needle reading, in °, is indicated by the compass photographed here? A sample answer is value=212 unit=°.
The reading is value=295 unit=°
